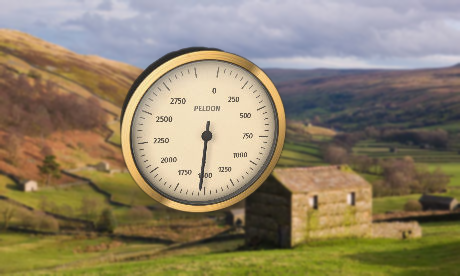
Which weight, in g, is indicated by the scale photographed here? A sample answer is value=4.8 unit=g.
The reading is value=1550 unit=g
